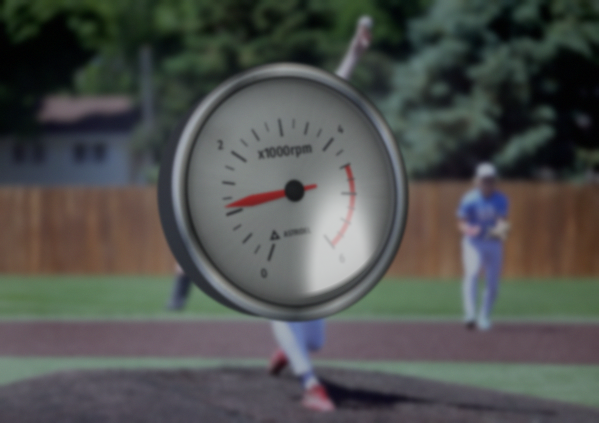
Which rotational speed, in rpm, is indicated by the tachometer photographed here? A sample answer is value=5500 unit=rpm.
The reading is value=1125 unit=rpm
